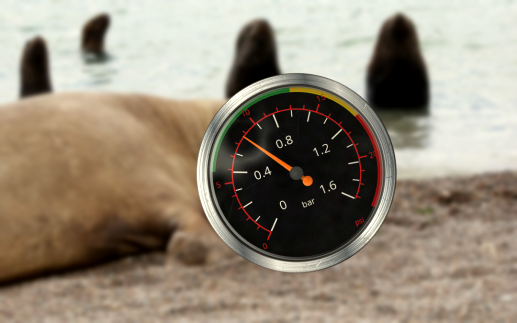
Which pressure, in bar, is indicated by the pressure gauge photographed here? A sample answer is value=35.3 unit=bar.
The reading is value=0.6 unit=bar
